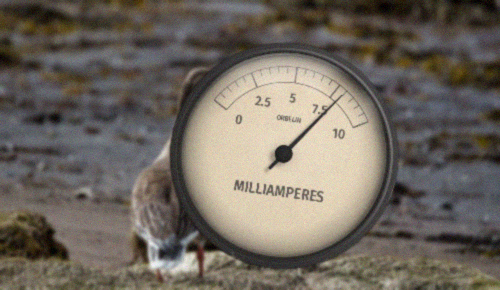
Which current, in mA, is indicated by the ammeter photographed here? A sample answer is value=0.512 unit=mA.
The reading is value=8 unit=mA
